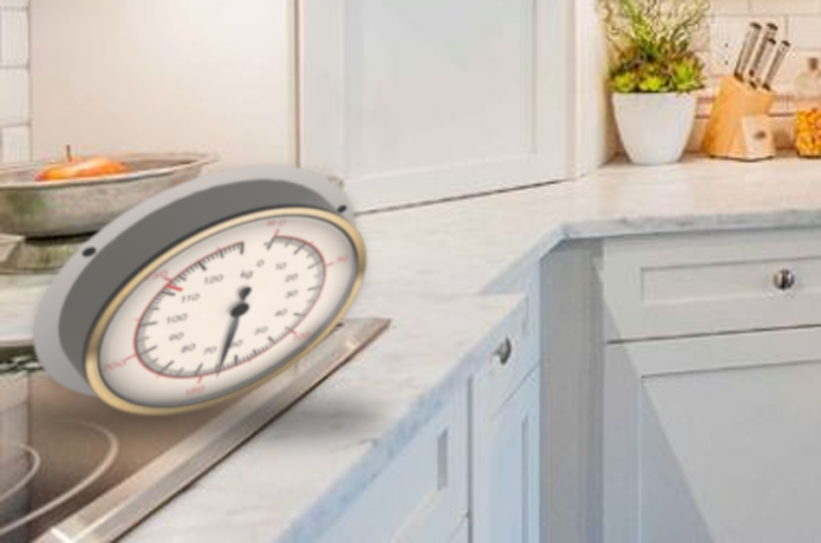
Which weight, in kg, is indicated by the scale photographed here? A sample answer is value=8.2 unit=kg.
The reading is value=65 unit=kg
